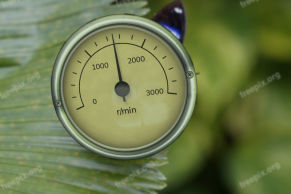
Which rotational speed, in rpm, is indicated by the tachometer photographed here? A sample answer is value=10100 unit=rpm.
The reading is value=1500 unit=rpm
